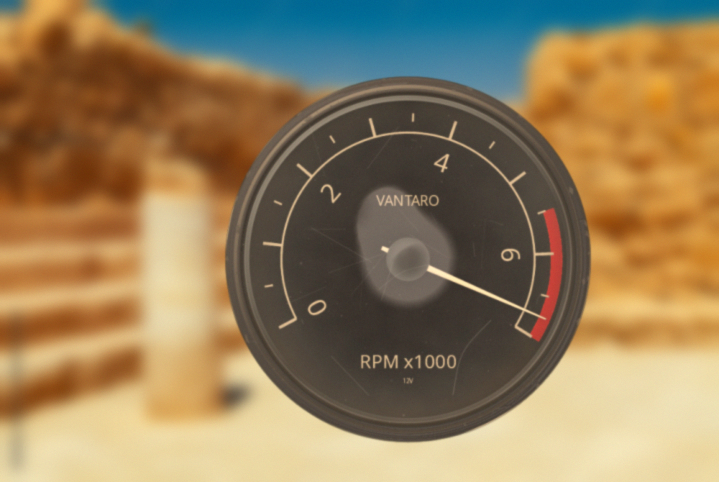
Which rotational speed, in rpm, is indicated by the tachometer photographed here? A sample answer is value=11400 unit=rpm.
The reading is value=6750 unit=rpm
